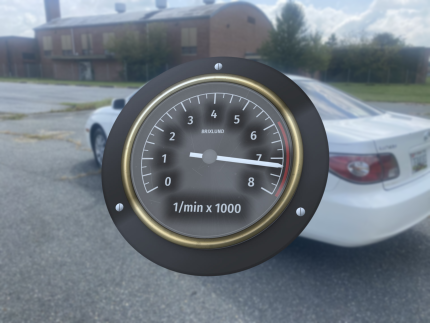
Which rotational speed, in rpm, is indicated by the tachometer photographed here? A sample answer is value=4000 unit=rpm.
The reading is value=7250 unit=rpm
